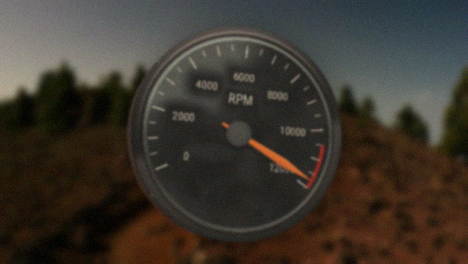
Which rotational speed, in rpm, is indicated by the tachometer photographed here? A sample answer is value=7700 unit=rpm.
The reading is value=11750 unit=rpm
